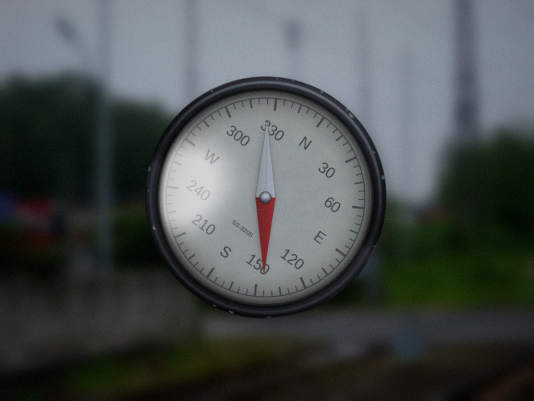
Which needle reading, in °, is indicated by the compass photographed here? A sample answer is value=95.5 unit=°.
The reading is value=145 unit=°
